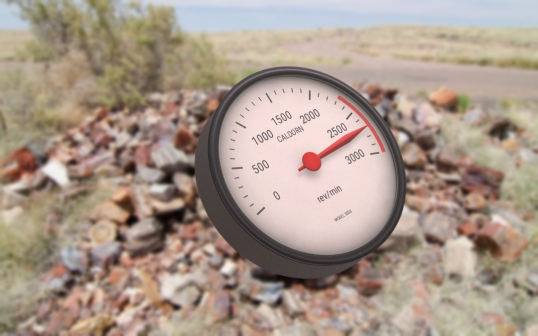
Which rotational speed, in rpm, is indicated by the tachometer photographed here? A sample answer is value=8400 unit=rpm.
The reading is value=2700 unit=rpm
